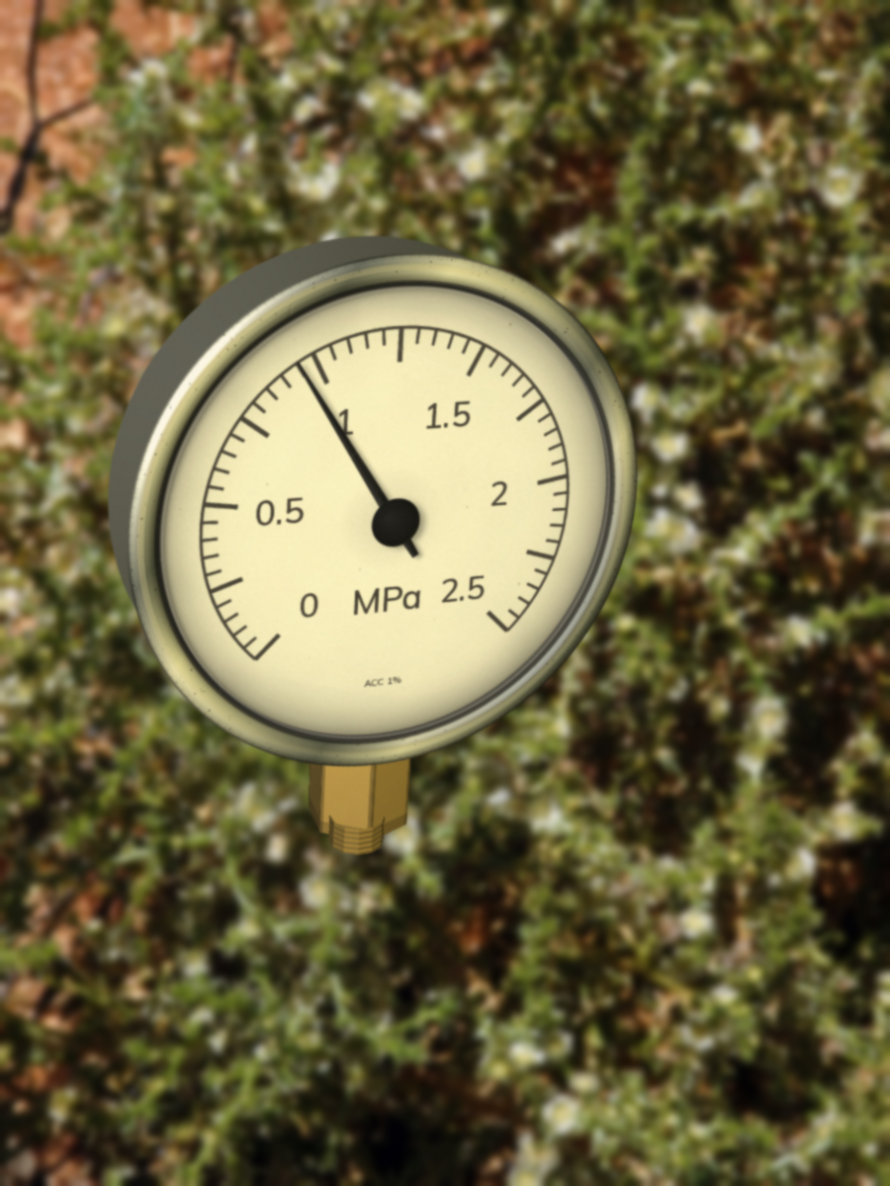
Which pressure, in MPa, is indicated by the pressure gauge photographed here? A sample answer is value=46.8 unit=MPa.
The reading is value=0.95 unit=MPa
